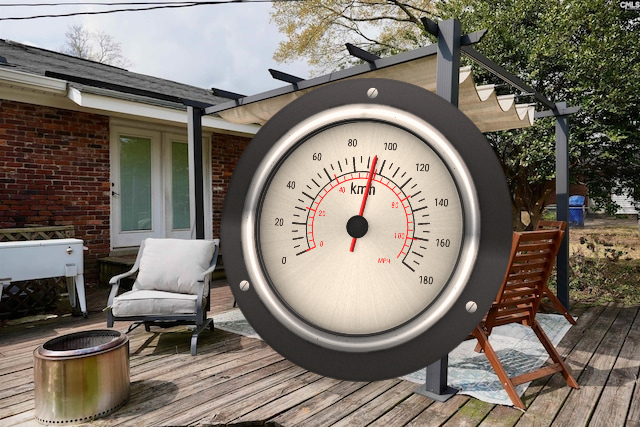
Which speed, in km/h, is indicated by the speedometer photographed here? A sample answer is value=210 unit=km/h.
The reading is value=95 unit=km/h
